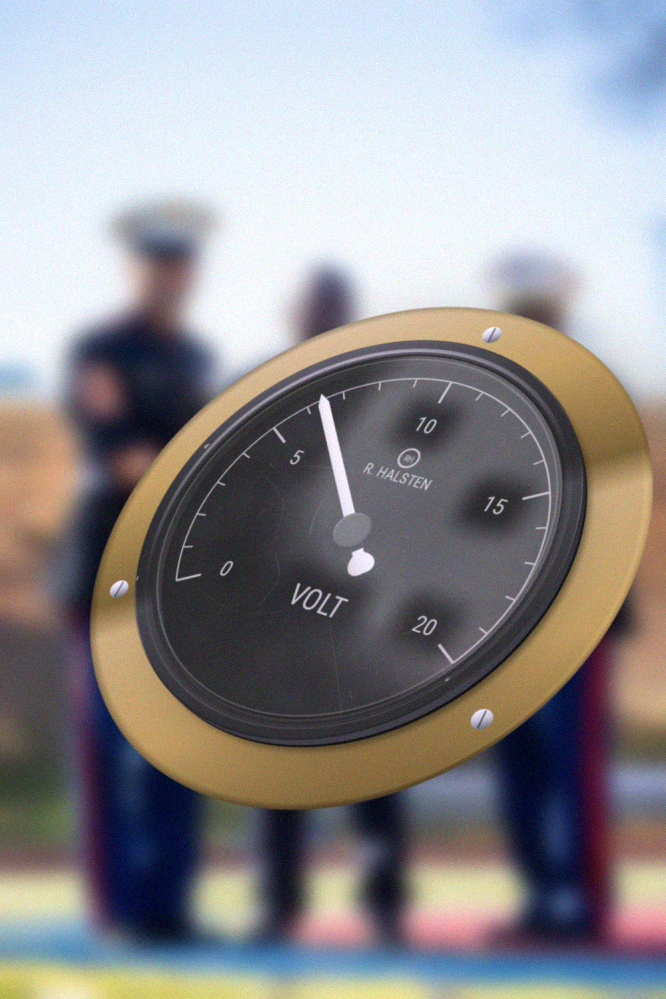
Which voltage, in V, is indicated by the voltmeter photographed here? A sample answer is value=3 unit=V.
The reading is value=6.5 unit=V
